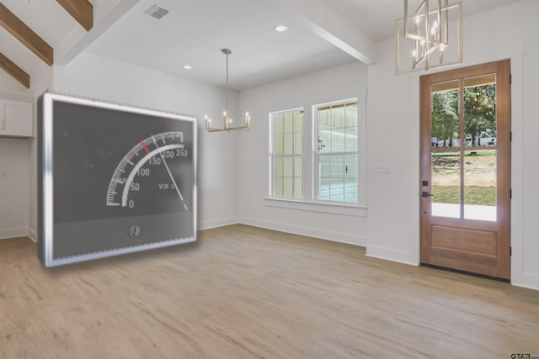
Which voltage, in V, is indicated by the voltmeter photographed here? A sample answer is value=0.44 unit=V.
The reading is value=175 unit=V
